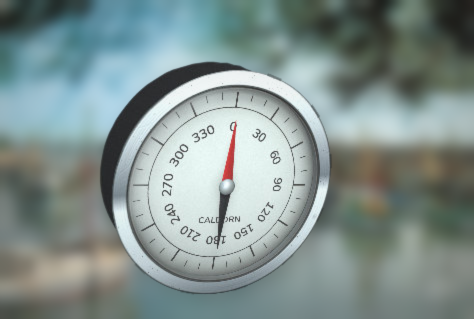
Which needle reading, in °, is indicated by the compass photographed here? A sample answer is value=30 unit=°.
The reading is value=0 unit=°
